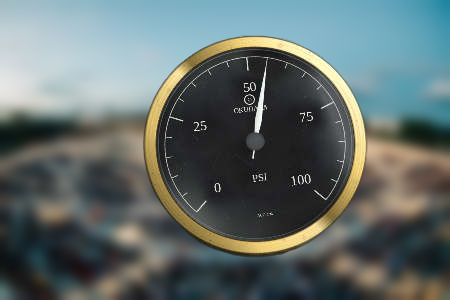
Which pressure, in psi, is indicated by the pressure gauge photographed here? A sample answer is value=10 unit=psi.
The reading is value=55 unit=psi
